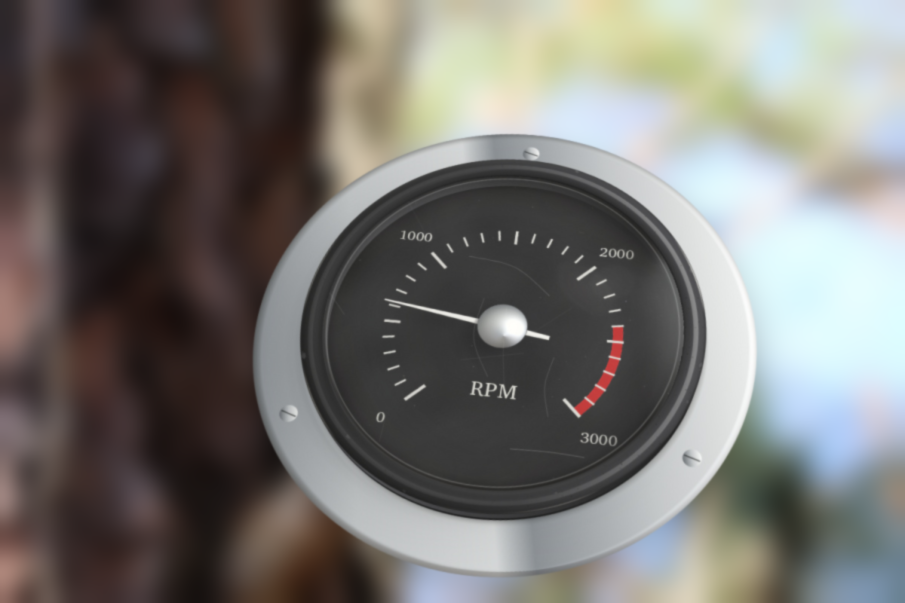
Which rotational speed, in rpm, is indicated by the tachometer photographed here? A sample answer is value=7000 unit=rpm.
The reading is value=600 unit=rpm
